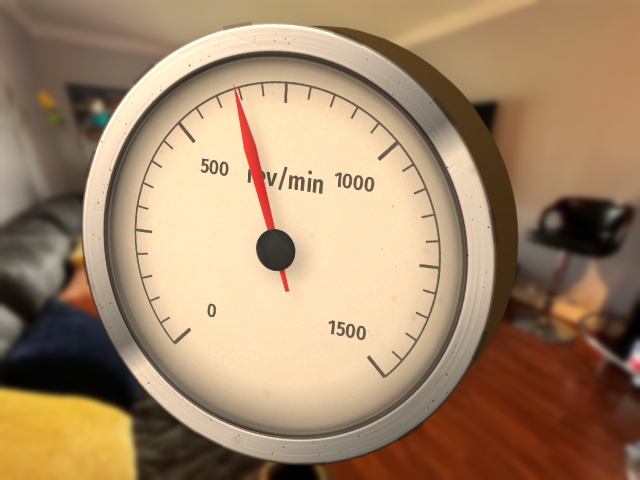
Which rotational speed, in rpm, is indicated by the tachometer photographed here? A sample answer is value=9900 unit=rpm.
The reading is value=650 unit=rpm
